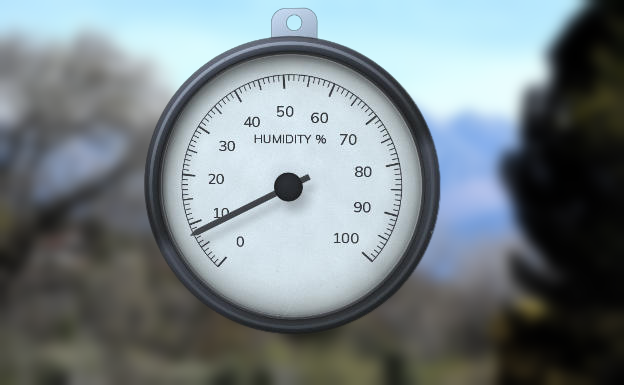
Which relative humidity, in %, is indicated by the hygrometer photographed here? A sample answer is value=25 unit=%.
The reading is value=8 unit=%
